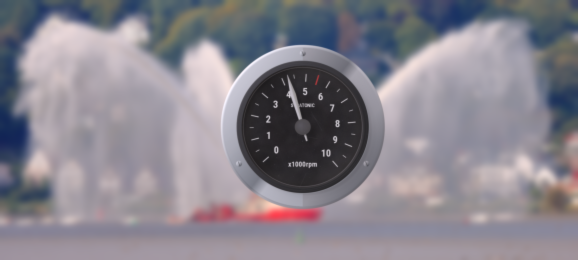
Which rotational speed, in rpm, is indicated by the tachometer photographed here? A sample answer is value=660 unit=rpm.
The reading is value=4250 unit=rpm
